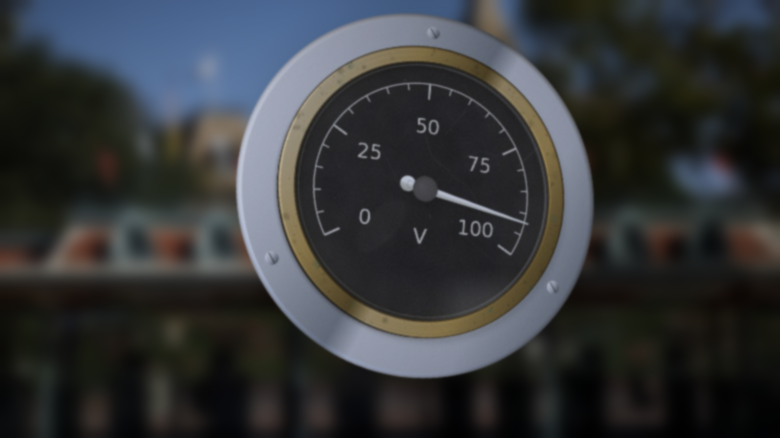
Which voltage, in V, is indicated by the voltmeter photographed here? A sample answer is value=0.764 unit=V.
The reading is value=92.5 unit=V
